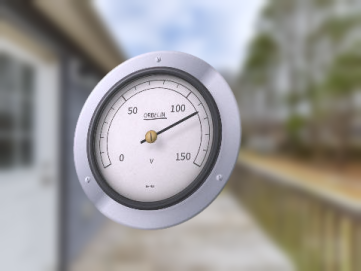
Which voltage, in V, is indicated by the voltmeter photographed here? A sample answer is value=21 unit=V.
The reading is value=115 unit=V
